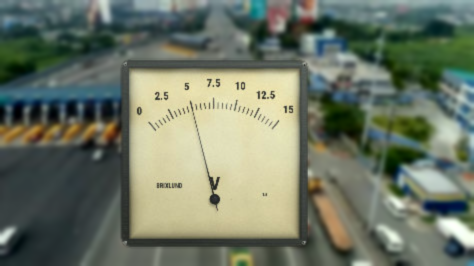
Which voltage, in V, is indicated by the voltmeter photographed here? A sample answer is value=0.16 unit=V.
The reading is value=5 unit=V
